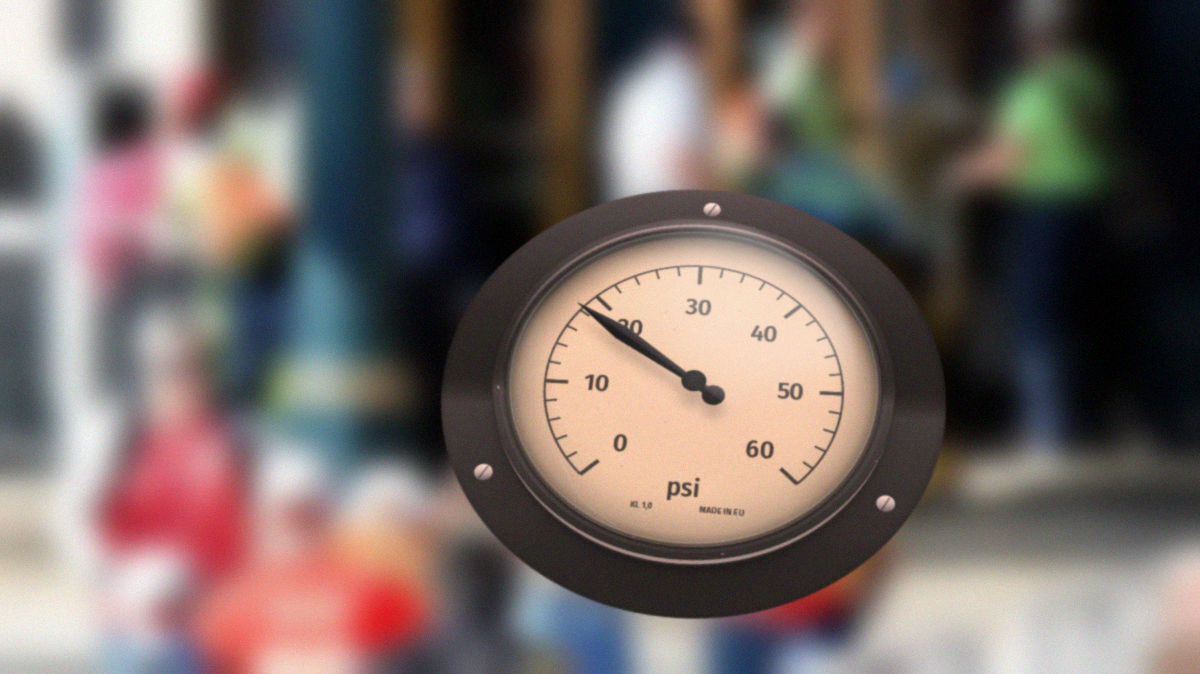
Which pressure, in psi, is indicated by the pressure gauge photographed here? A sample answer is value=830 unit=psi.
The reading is value=18 unit=psi
